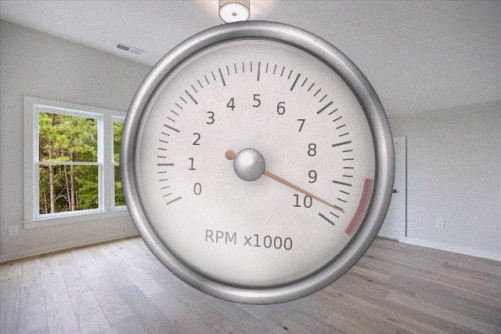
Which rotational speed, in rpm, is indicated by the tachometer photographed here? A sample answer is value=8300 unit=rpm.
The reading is value=9600 unit=rpm
